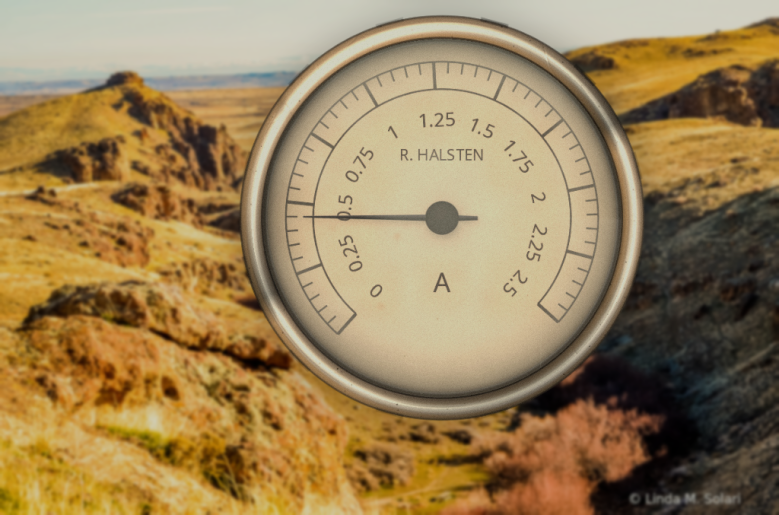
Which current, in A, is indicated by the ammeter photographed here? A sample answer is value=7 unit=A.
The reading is value=0.45 unit=A
